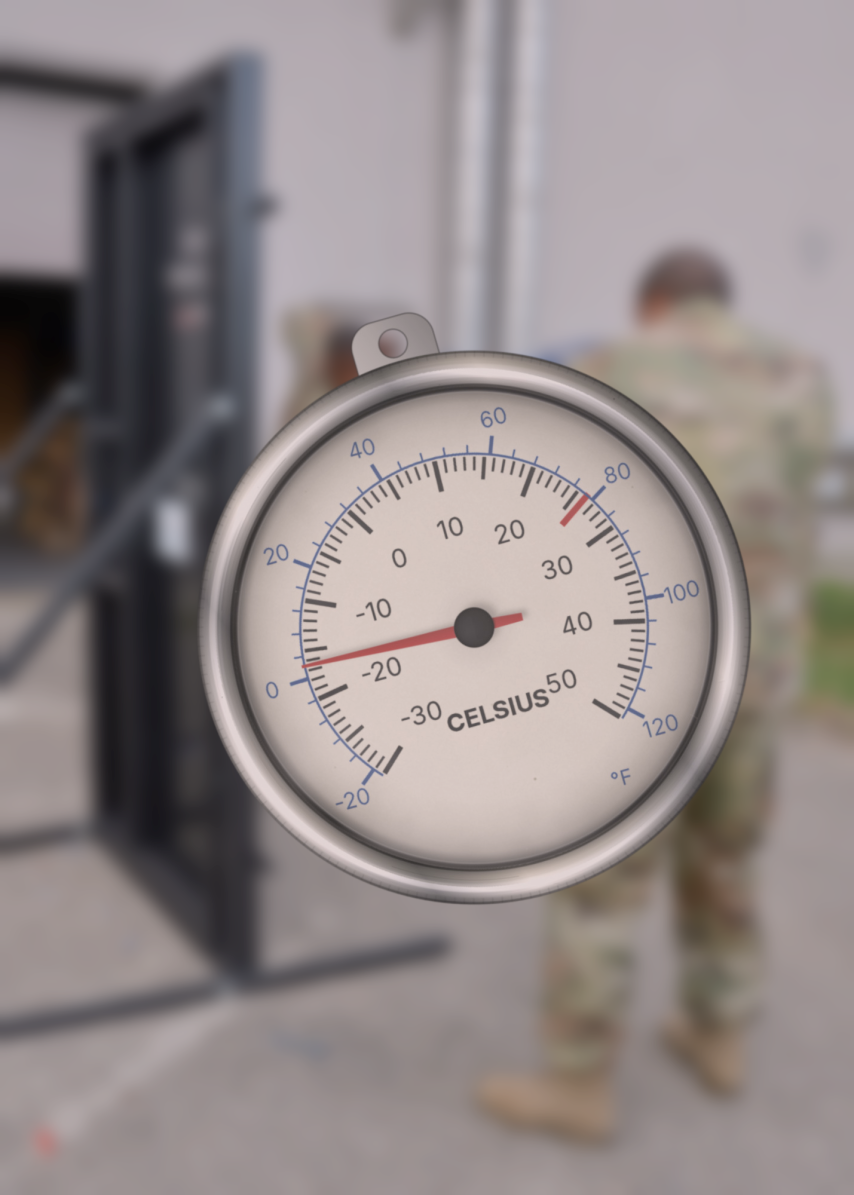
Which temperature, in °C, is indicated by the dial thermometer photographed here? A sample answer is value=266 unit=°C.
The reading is value=-16.5 unit=°C
